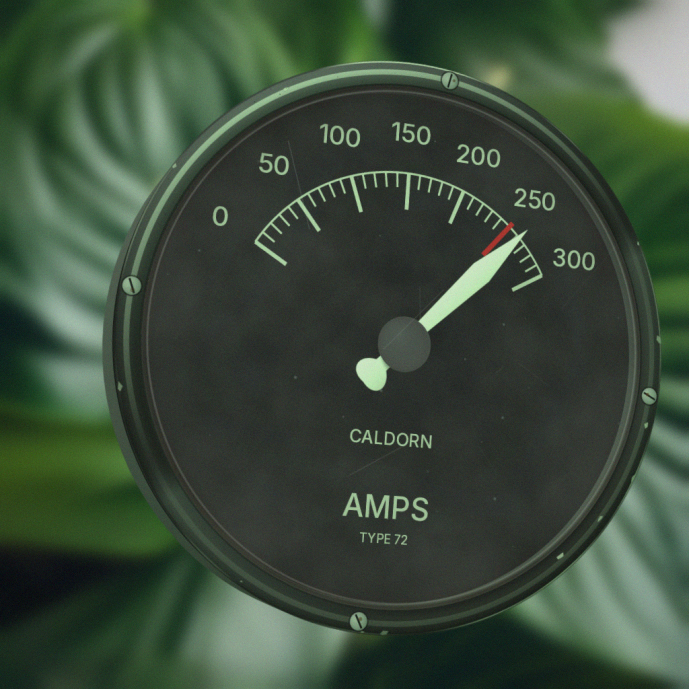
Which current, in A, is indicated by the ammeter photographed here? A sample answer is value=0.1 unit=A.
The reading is value=260 unit=A
